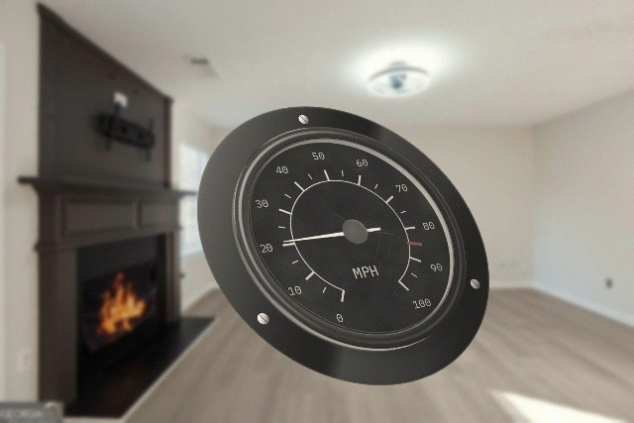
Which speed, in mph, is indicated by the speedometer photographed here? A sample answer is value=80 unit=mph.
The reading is value=20 unit=mph
